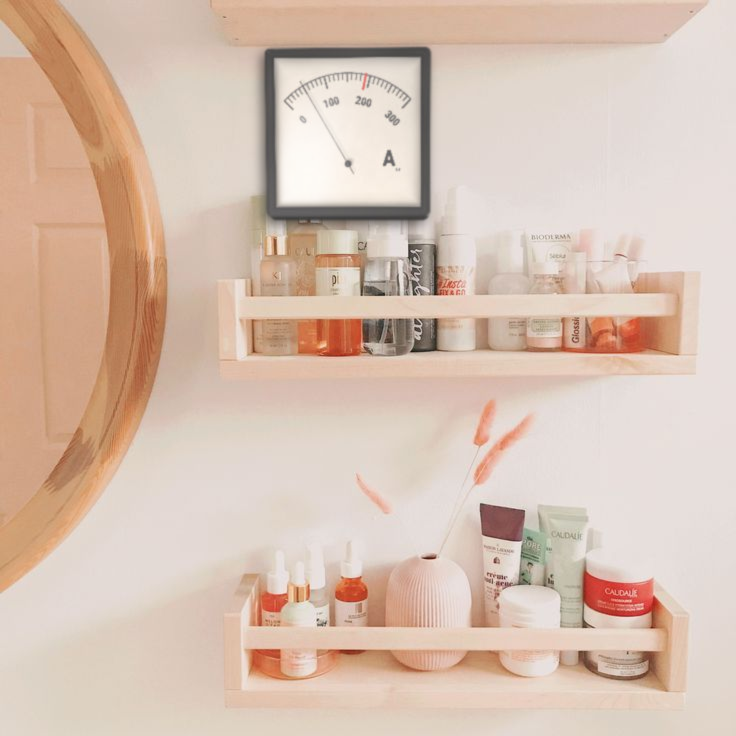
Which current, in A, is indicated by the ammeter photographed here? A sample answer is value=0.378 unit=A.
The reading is value=50 unit=A
